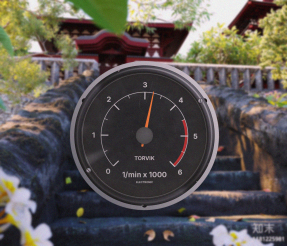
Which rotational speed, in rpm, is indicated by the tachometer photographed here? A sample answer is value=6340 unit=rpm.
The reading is value=3250 unit=rpm
